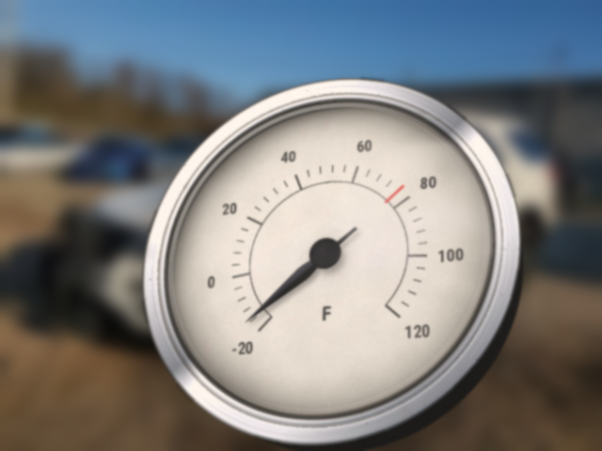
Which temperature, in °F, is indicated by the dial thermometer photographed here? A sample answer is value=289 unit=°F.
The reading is value=-16 unit=°F
